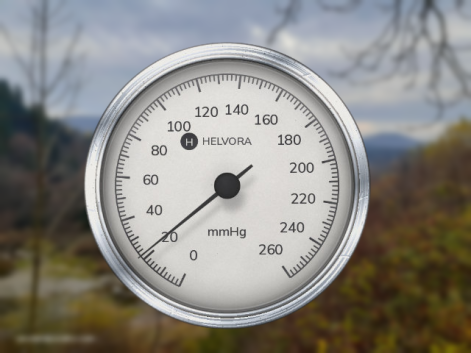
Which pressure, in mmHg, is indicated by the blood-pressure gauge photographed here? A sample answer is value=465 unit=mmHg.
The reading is value=22 unit=mmHg
